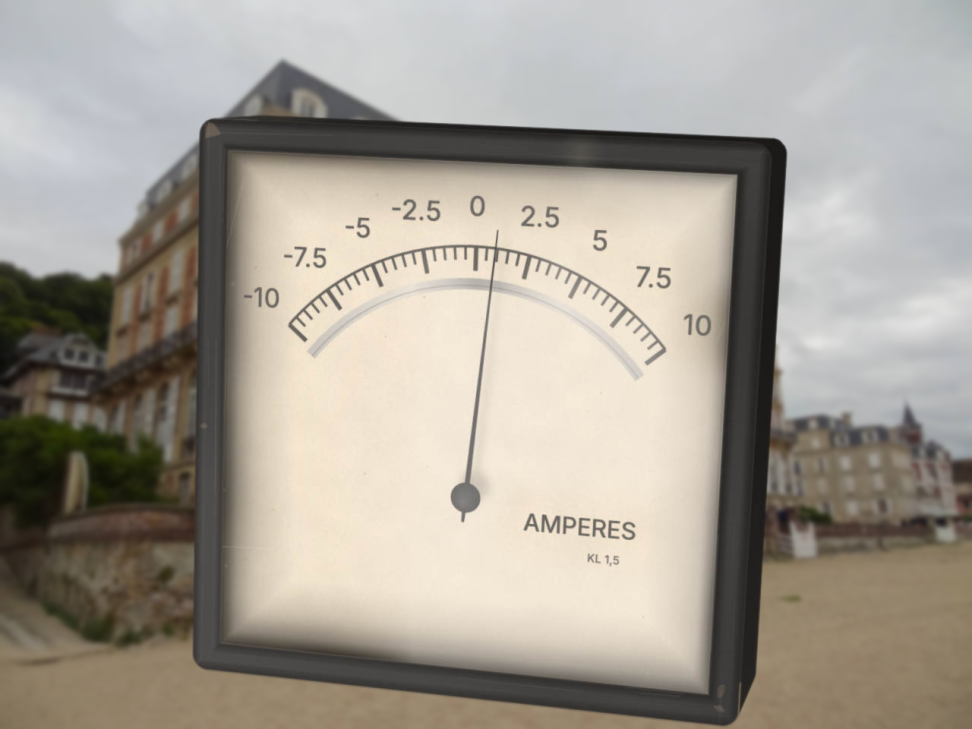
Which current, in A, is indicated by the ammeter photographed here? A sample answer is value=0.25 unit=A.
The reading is value=1 unit=A
